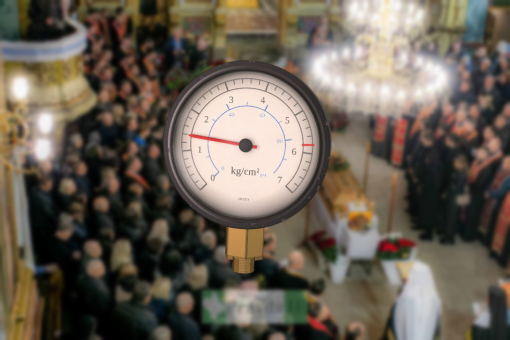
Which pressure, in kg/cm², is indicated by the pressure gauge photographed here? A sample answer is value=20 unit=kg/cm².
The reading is value=1.4 unit=kg/cm²
